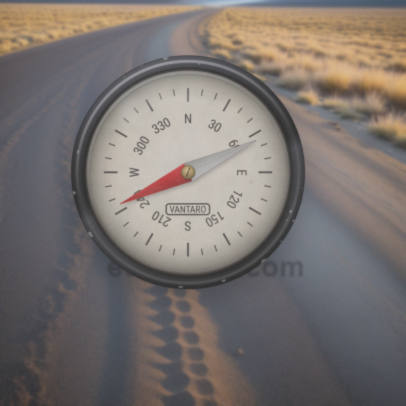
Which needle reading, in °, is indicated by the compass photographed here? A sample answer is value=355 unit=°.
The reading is value=245 unit=°
